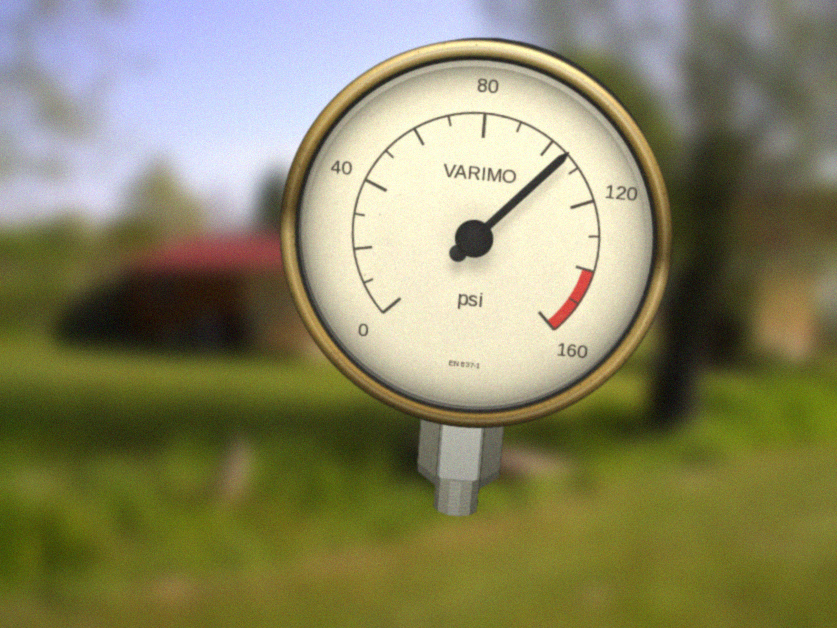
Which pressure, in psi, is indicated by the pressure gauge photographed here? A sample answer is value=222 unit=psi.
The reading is value=105 unit=psi
